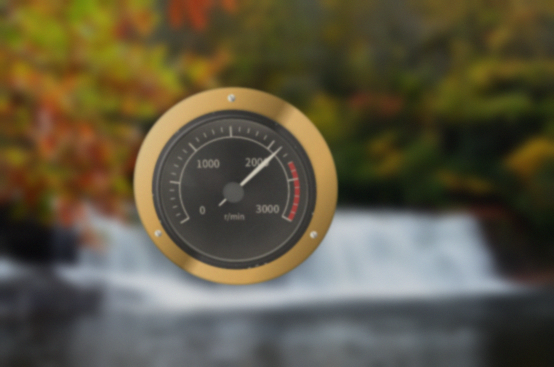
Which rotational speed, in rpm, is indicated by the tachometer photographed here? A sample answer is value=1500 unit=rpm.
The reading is value=2100 unit=rpm
